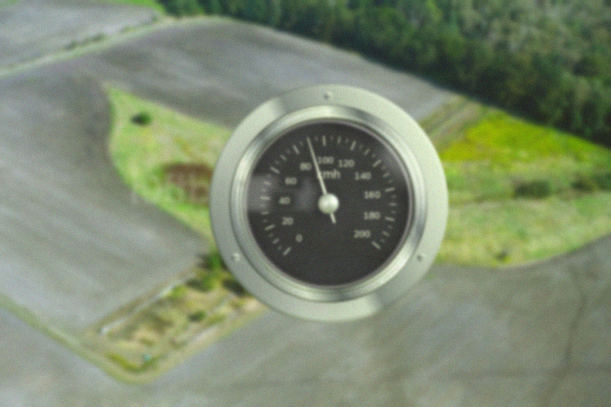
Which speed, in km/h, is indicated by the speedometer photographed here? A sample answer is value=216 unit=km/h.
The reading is value=90 unit=km/h
